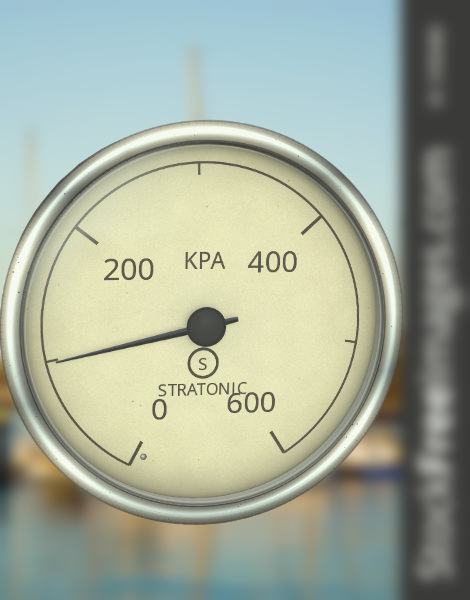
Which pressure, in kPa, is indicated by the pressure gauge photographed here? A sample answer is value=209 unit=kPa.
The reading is value=100 unit=kPa
